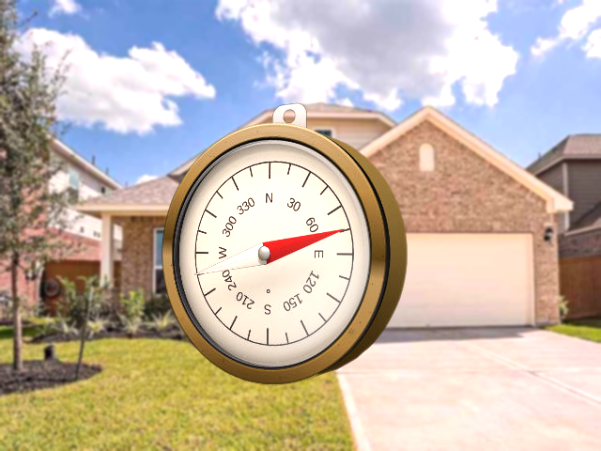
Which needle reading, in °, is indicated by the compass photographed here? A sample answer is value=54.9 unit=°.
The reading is value=75 unit=°
